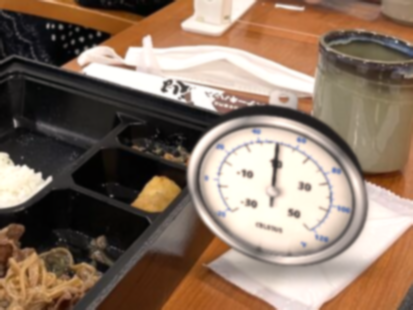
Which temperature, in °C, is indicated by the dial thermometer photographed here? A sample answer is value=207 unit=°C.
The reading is value=10 unit=°C
